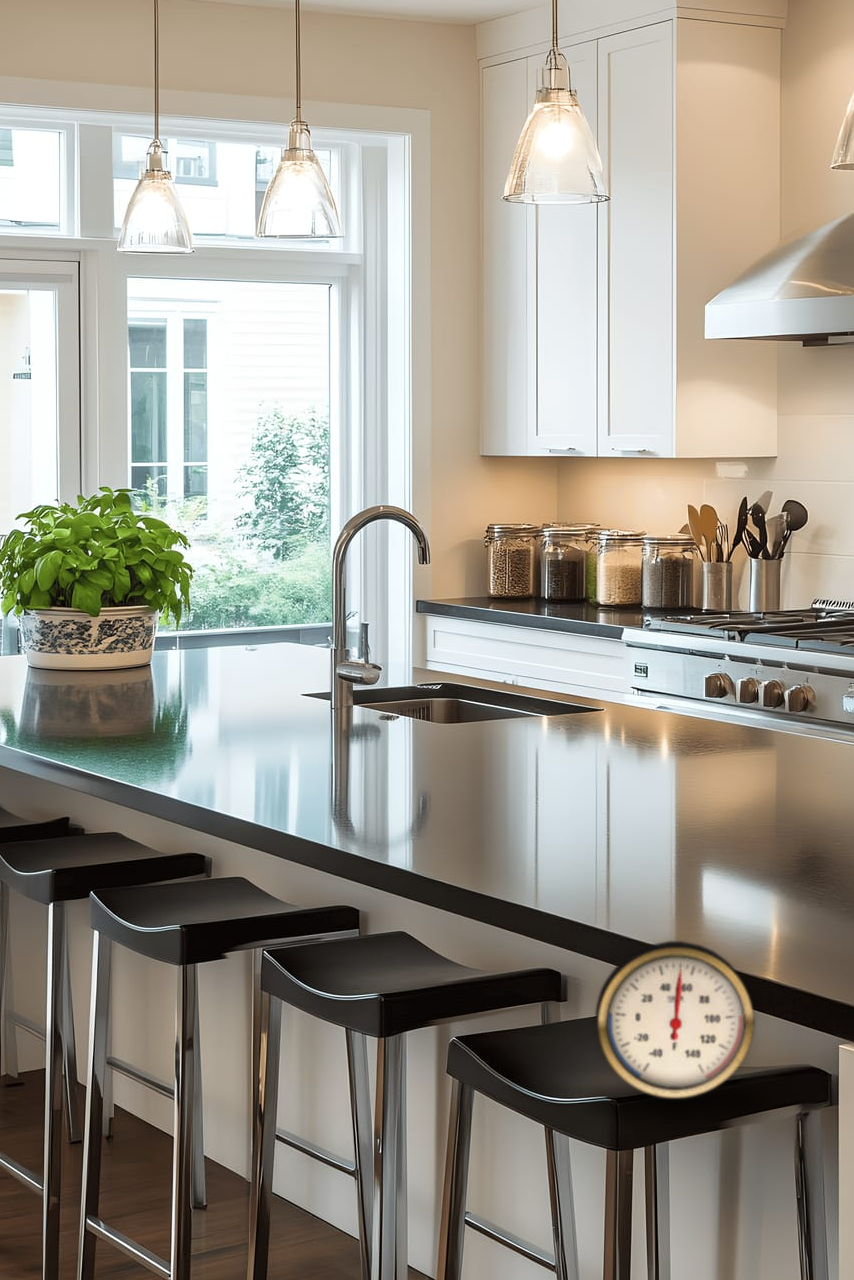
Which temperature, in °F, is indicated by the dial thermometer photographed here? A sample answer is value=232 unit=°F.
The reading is value=52 unit=°F
